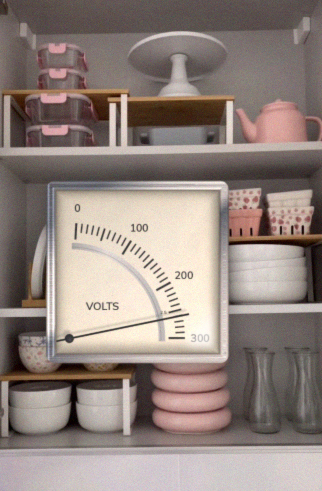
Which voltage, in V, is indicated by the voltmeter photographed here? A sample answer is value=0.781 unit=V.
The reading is value=260 unit=V
